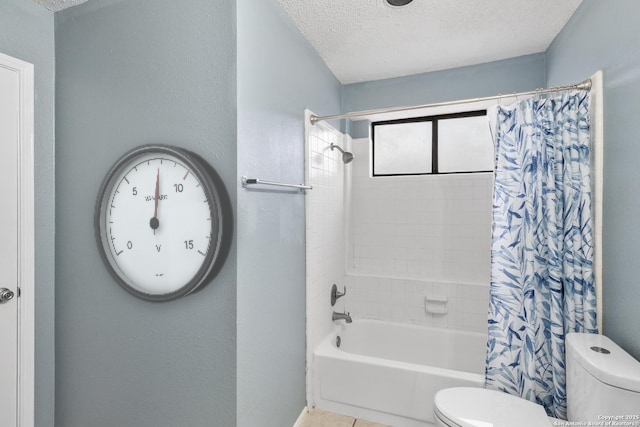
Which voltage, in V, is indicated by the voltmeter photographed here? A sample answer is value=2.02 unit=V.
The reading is value=8 unit=V
